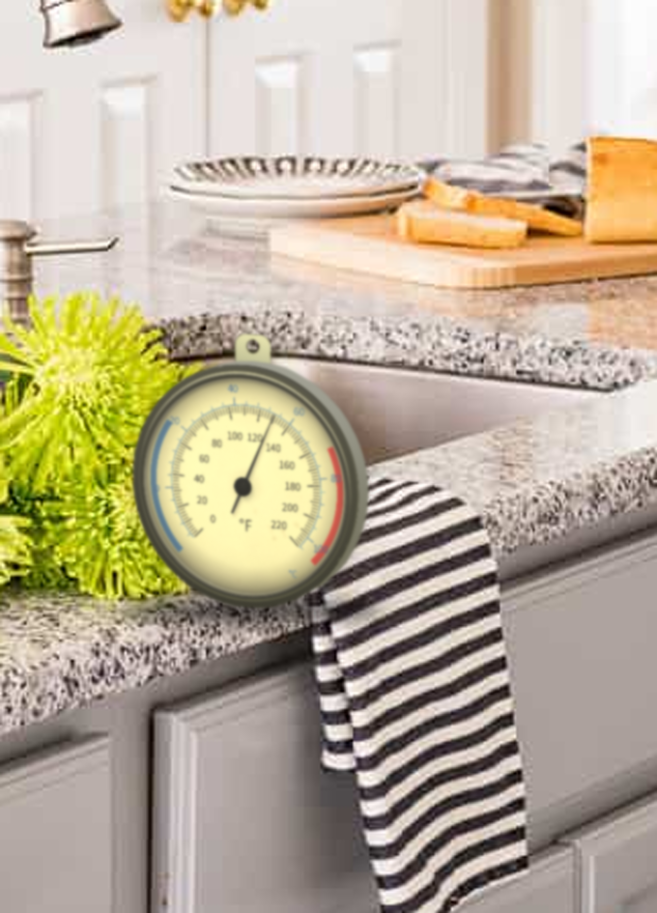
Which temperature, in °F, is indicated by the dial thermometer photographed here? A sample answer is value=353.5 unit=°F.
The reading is value=130 unit=°F
